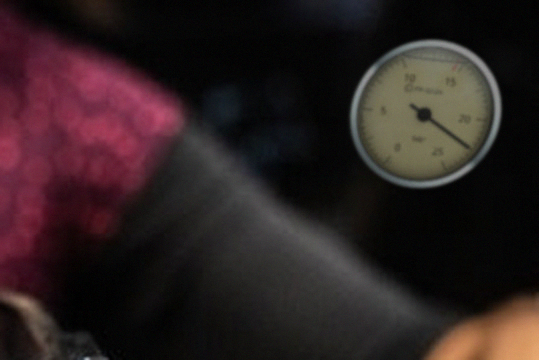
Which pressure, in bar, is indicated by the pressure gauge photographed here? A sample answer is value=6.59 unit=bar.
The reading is value=22.5 unit=bar
